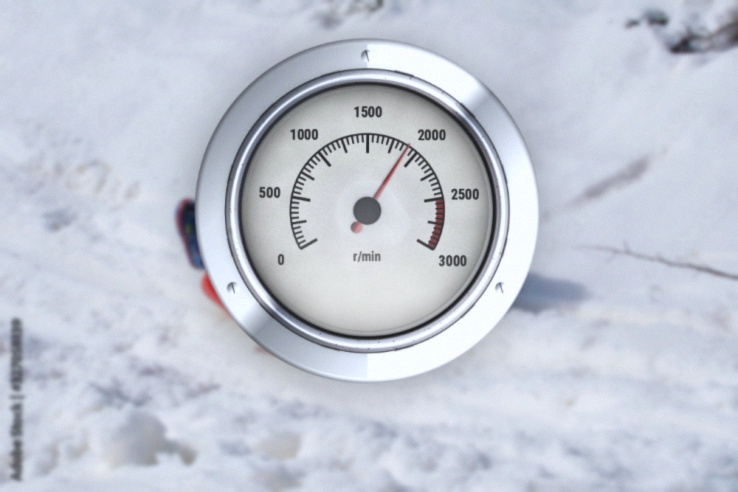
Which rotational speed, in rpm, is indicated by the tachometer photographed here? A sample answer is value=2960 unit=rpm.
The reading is value=1900 unit=rpm
